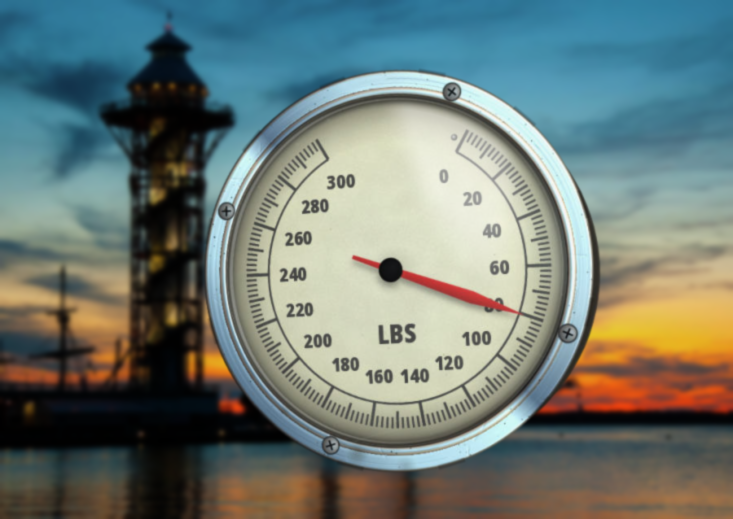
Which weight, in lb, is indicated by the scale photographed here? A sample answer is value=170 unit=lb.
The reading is value=80 unit=lb
